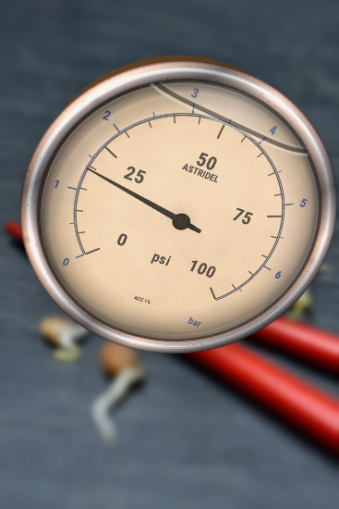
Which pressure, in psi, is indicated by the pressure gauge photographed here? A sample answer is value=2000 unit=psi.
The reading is value=20 unit=psi
